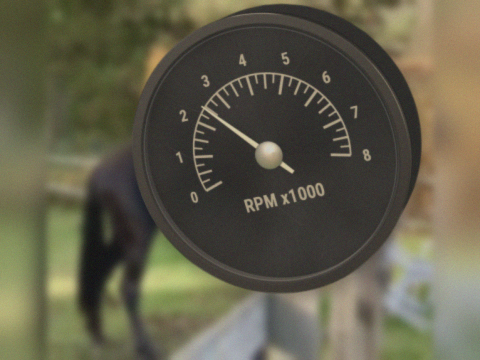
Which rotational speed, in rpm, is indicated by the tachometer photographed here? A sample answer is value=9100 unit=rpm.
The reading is value=2500 unit=rpm
